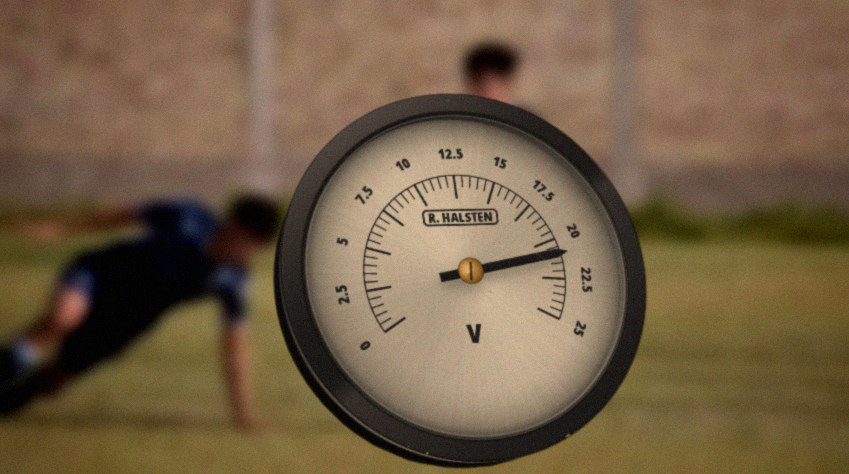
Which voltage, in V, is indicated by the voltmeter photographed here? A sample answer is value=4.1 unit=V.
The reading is value=21 unit=V
